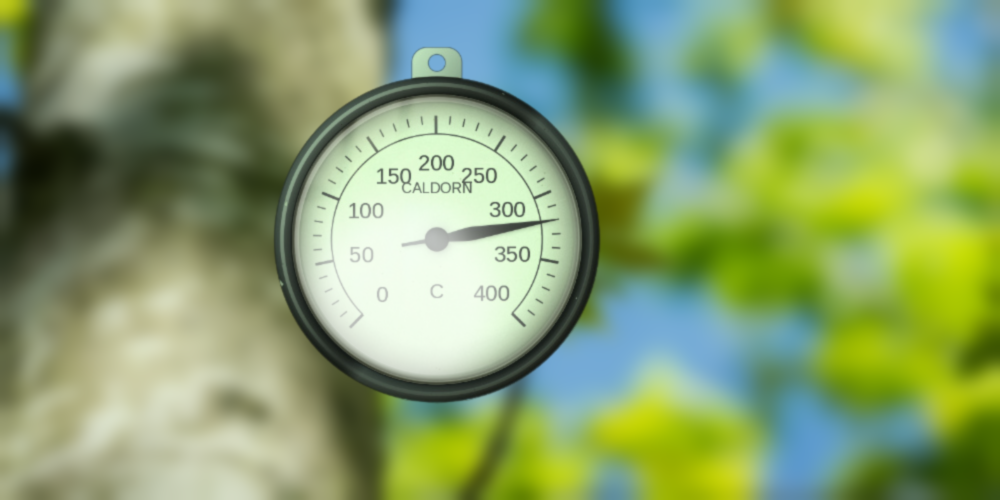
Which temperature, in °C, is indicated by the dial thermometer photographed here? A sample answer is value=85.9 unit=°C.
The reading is value=320 unit=°C
